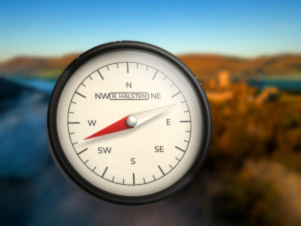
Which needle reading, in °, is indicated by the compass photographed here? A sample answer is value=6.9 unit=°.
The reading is value=250 unit=°
